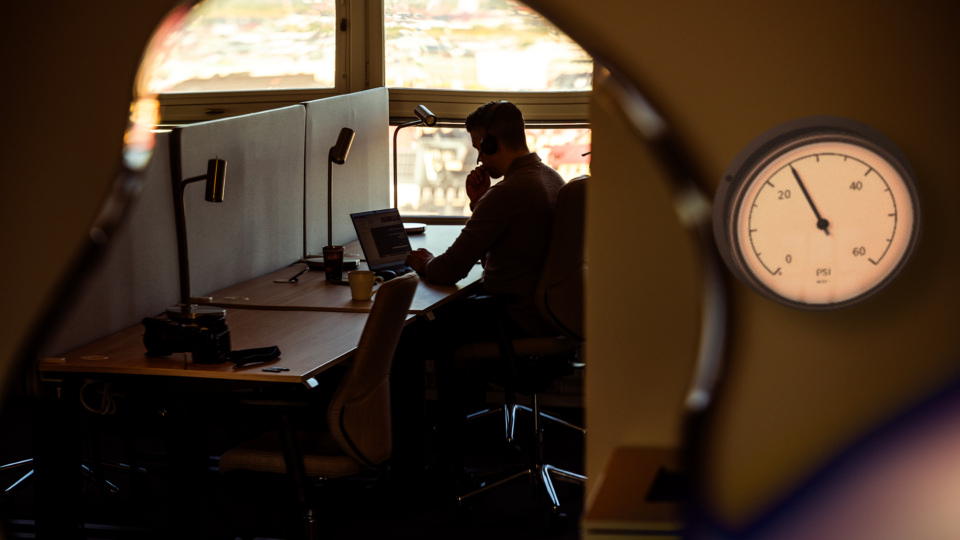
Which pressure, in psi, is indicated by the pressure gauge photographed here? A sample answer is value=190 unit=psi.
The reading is value=25 unit=psi
